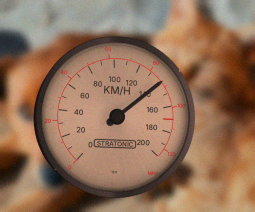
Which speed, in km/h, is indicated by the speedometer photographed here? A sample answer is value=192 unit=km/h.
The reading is value=140 unit=km/h
